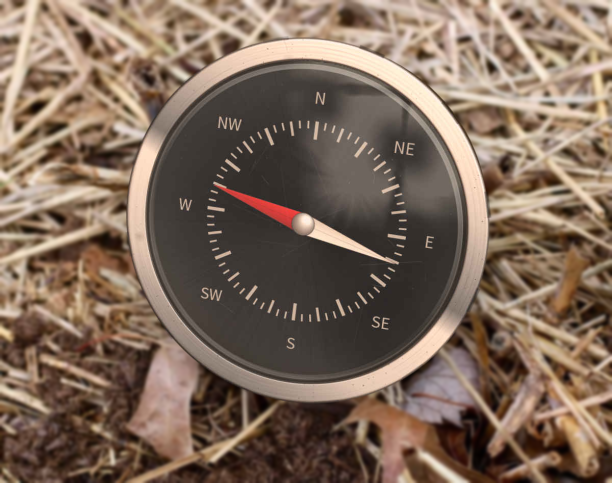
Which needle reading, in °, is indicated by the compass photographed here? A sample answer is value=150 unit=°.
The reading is value=285 unit=°
